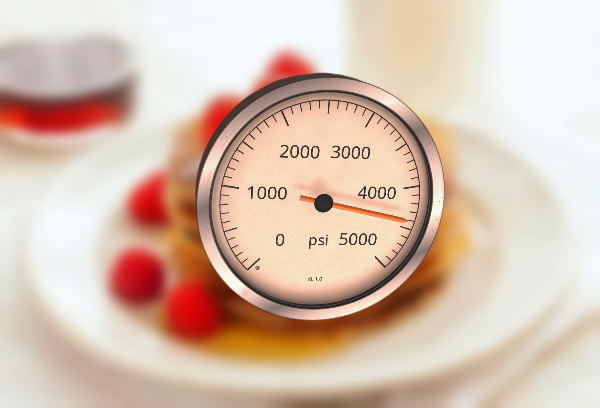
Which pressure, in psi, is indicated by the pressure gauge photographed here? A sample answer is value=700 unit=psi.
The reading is value=4400 unit=psi
